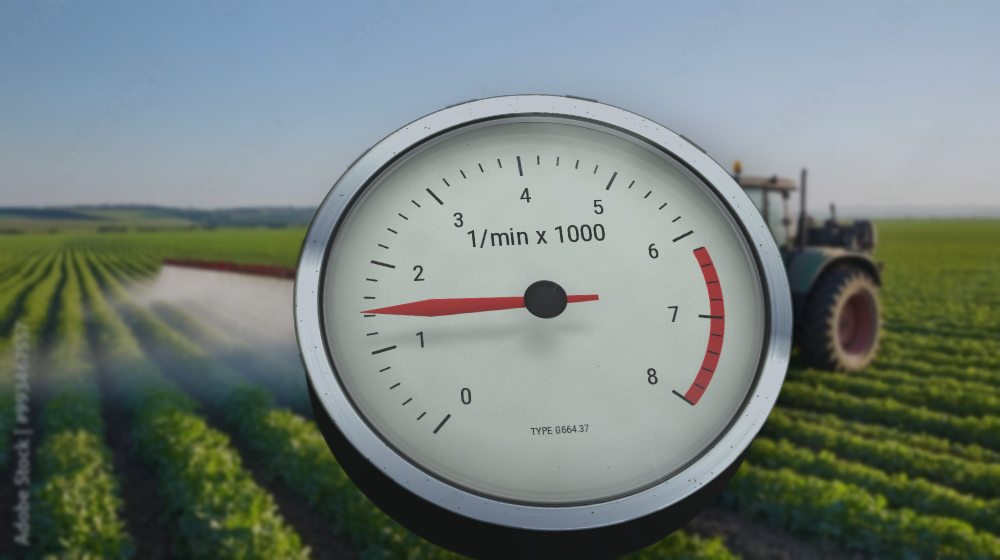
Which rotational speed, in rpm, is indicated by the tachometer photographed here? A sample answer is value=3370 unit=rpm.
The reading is value=1400 unit=rpm
